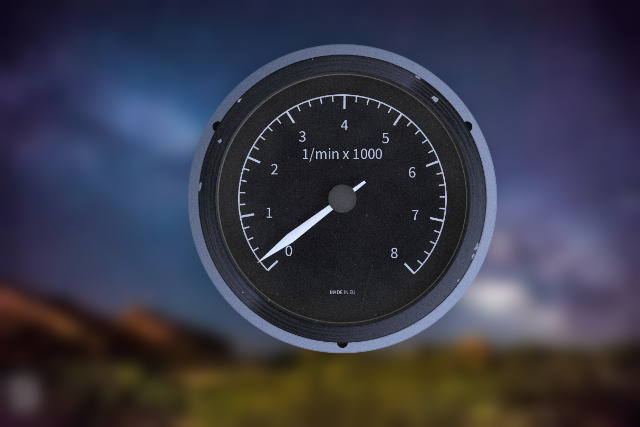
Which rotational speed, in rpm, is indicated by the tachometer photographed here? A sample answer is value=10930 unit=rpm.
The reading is value=200 unit=rpm
